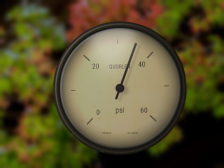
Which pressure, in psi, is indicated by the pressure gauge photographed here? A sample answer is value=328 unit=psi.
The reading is value=35 unit=psi
